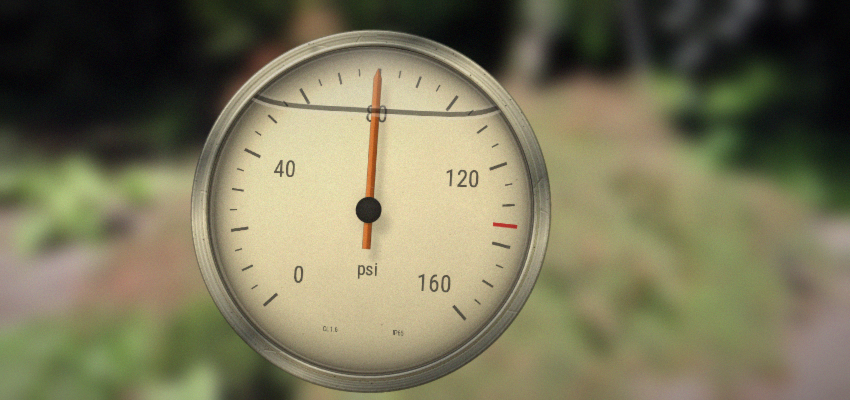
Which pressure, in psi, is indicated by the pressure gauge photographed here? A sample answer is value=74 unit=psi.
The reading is value=80 unit=psi
